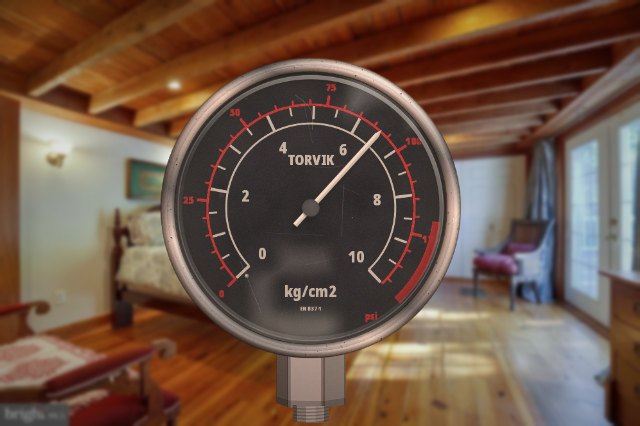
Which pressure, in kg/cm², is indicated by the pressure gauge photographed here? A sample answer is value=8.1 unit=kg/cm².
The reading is value=6.5 unit=kg/cm²
